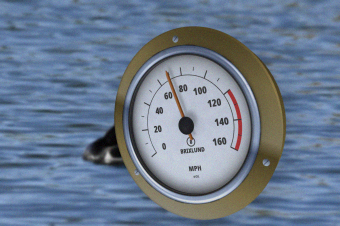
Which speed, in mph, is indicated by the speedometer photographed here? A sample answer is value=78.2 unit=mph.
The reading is value=70 unit=mph
